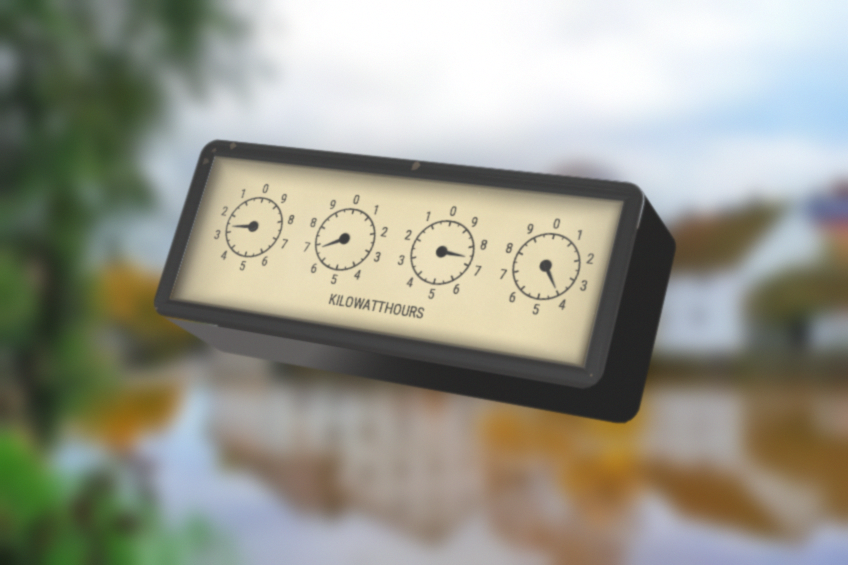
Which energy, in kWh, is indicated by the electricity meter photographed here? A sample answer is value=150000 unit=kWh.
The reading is value=2674 unit=kWh
